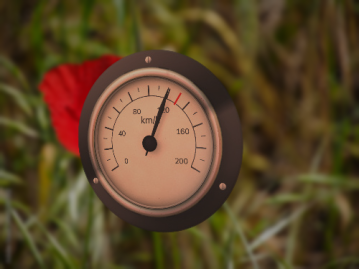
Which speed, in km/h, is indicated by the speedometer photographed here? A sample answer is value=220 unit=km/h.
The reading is value=120 unit=km/h
